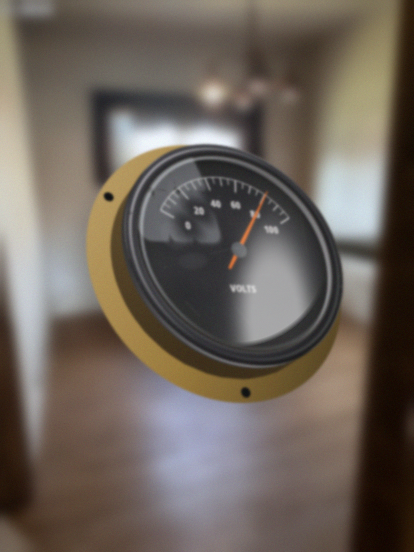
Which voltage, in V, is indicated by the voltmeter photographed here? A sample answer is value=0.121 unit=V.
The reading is value=80 unit=V
